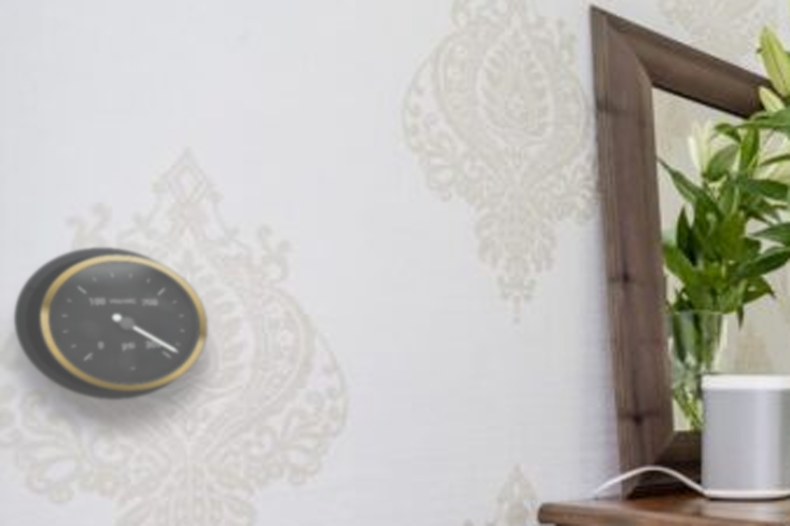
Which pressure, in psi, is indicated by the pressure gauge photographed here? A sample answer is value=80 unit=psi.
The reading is value=290 unit=psi
